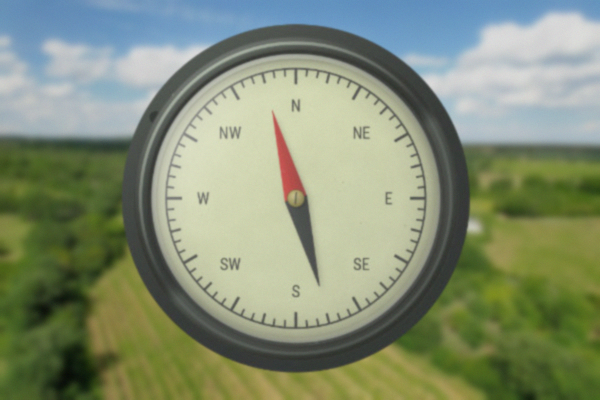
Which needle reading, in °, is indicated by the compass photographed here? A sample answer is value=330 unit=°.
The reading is value=345 unit=°
